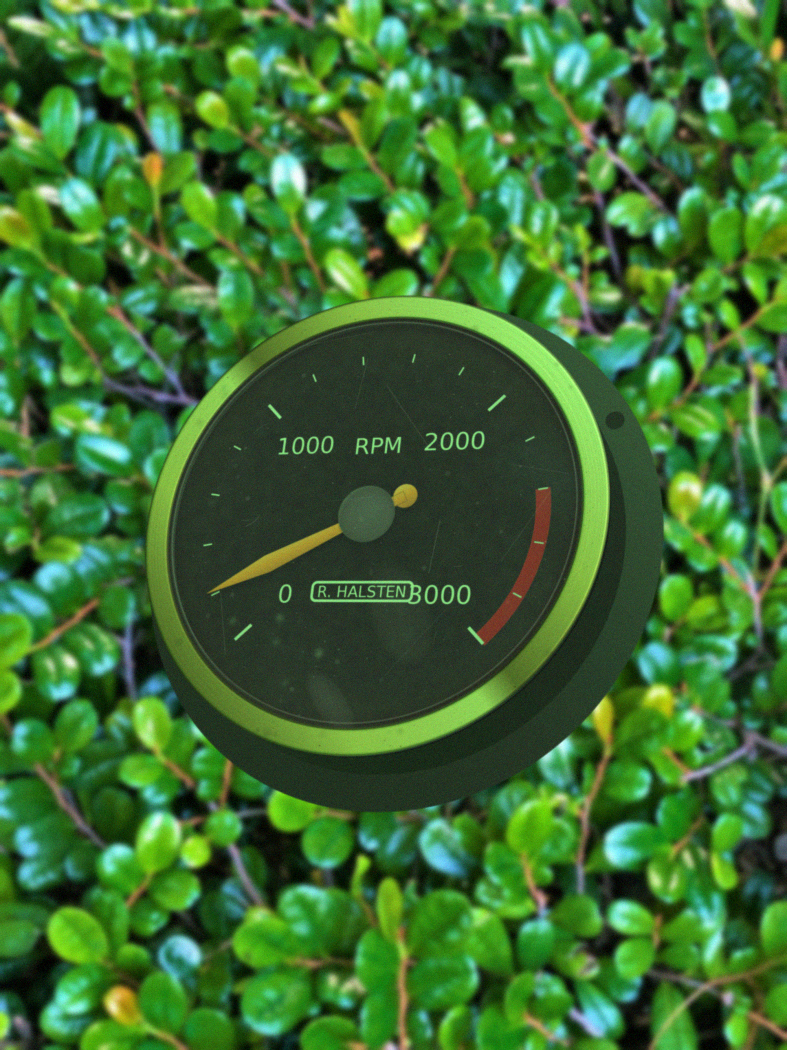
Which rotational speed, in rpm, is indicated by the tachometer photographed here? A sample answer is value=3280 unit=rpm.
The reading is value=200 unit=rpm
